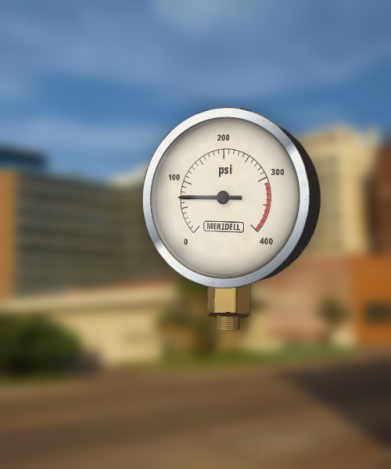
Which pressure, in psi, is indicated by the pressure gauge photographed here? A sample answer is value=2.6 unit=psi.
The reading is value=70 unit=psi
